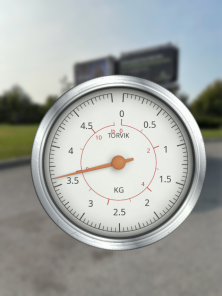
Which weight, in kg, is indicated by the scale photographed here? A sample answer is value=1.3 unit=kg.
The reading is value=3.6 unit=kg
